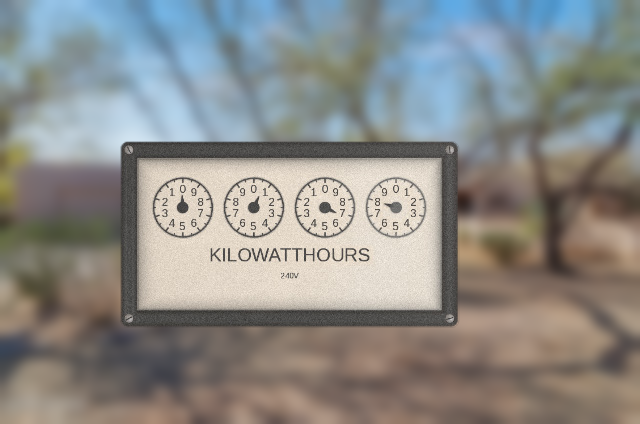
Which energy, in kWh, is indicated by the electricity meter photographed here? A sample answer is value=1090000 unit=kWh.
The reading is value=68 unit=kWh
